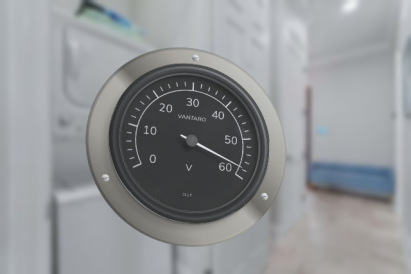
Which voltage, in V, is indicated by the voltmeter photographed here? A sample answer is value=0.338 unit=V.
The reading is value=58 unit=V
